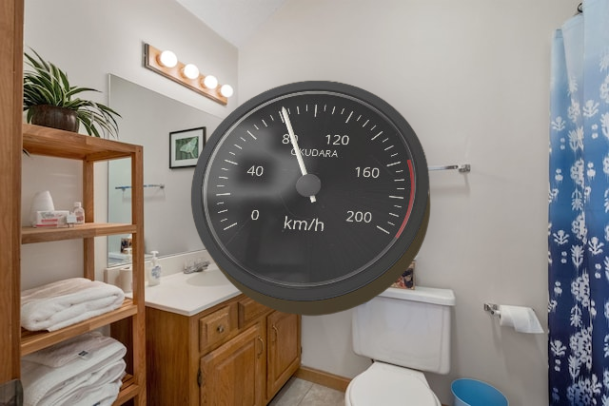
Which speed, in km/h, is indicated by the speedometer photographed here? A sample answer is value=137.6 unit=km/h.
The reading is value=82.5 unit=km/h
